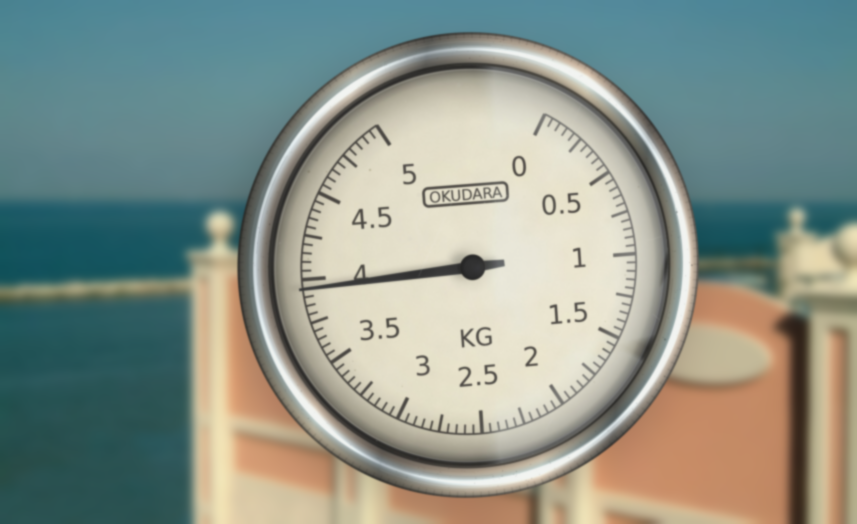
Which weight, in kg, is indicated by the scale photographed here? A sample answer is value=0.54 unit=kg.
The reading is value=3.95 unit=kg
